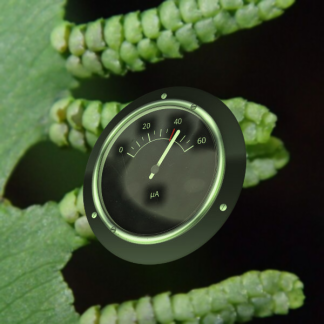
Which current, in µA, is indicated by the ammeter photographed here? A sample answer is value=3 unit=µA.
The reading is value=45 unit=µA
